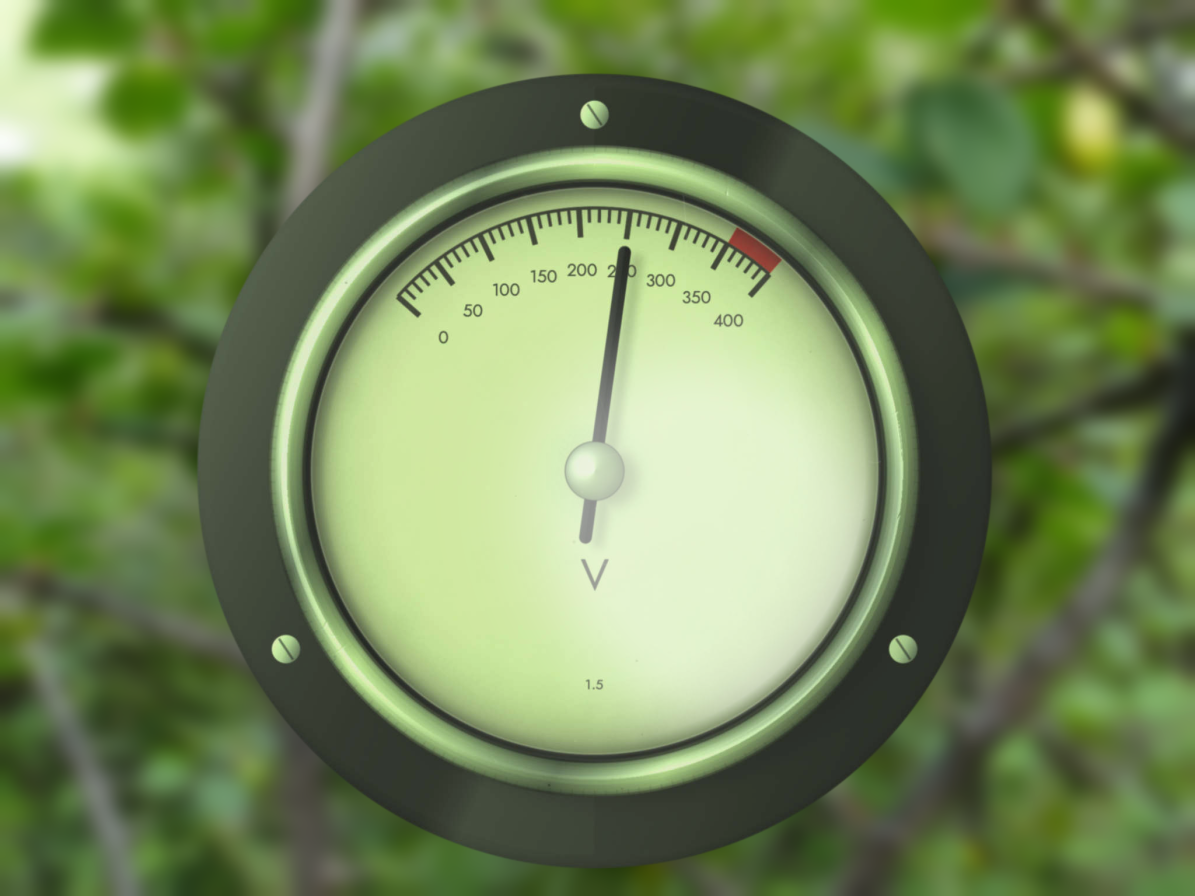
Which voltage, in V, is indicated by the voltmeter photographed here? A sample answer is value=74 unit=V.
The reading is value=250 unit=V
